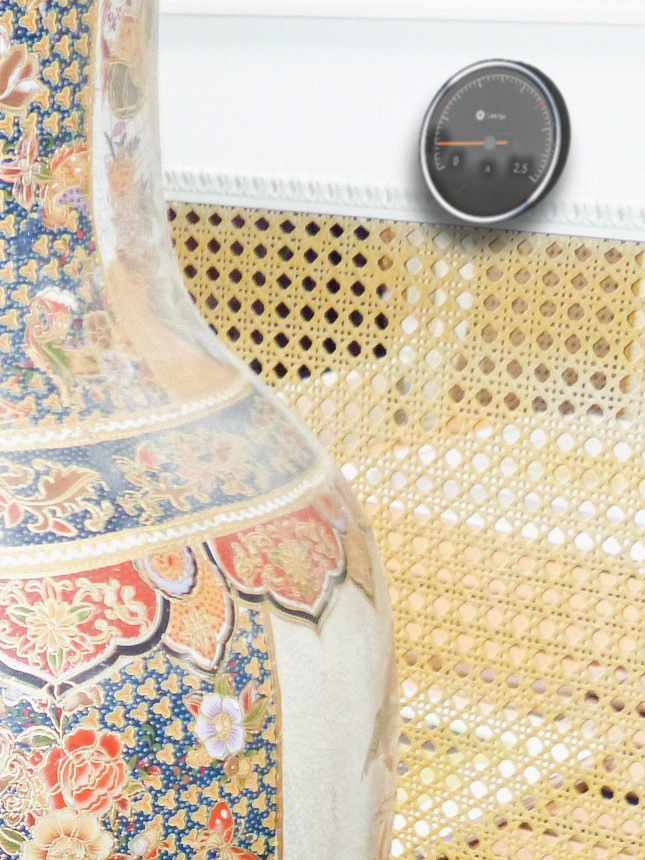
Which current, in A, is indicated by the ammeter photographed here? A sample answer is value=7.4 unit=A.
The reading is value=0.25 unit=A
